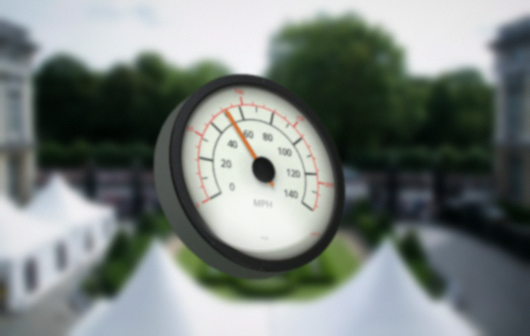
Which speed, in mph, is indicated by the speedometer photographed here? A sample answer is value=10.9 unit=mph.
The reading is value=50 unit=mph
